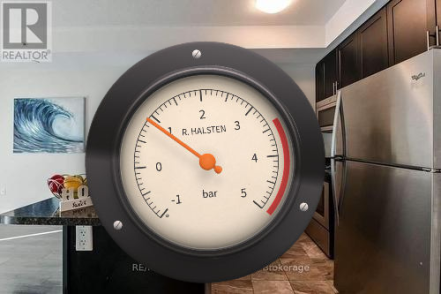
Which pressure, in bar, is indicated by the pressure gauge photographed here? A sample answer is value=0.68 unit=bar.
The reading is value=0.9 unit=bar
